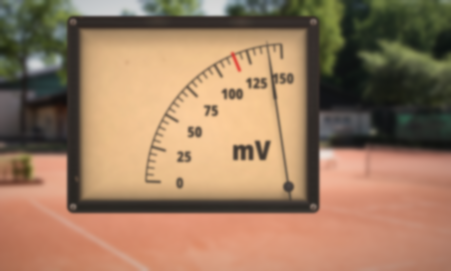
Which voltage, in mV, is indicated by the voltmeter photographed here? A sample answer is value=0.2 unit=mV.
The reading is value=140 unit=mV
